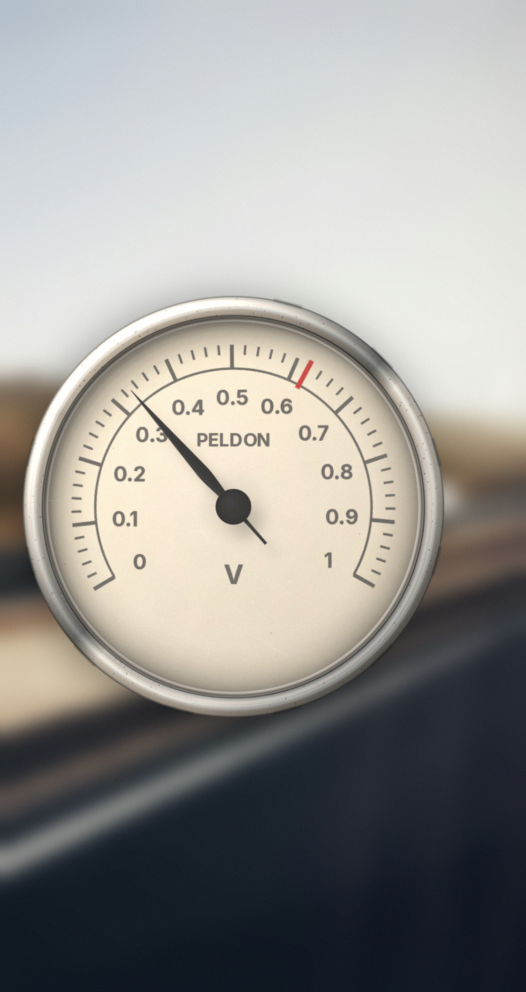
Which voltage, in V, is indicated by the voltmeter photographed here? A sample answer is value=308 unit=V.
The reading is value=0.33 unit=V
